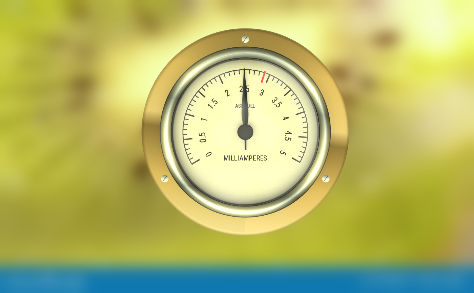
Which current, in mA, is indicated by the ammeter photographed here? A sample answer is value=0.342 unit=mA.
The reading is value=2.5 unit=mA
